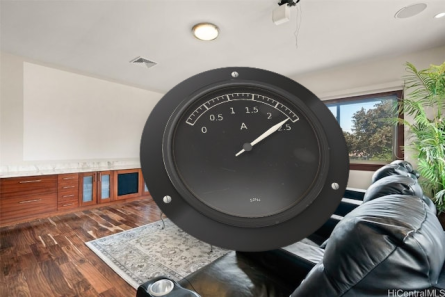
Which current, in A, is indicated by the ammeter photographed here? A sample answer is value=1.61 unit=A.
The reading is value=2.4 unit=A
